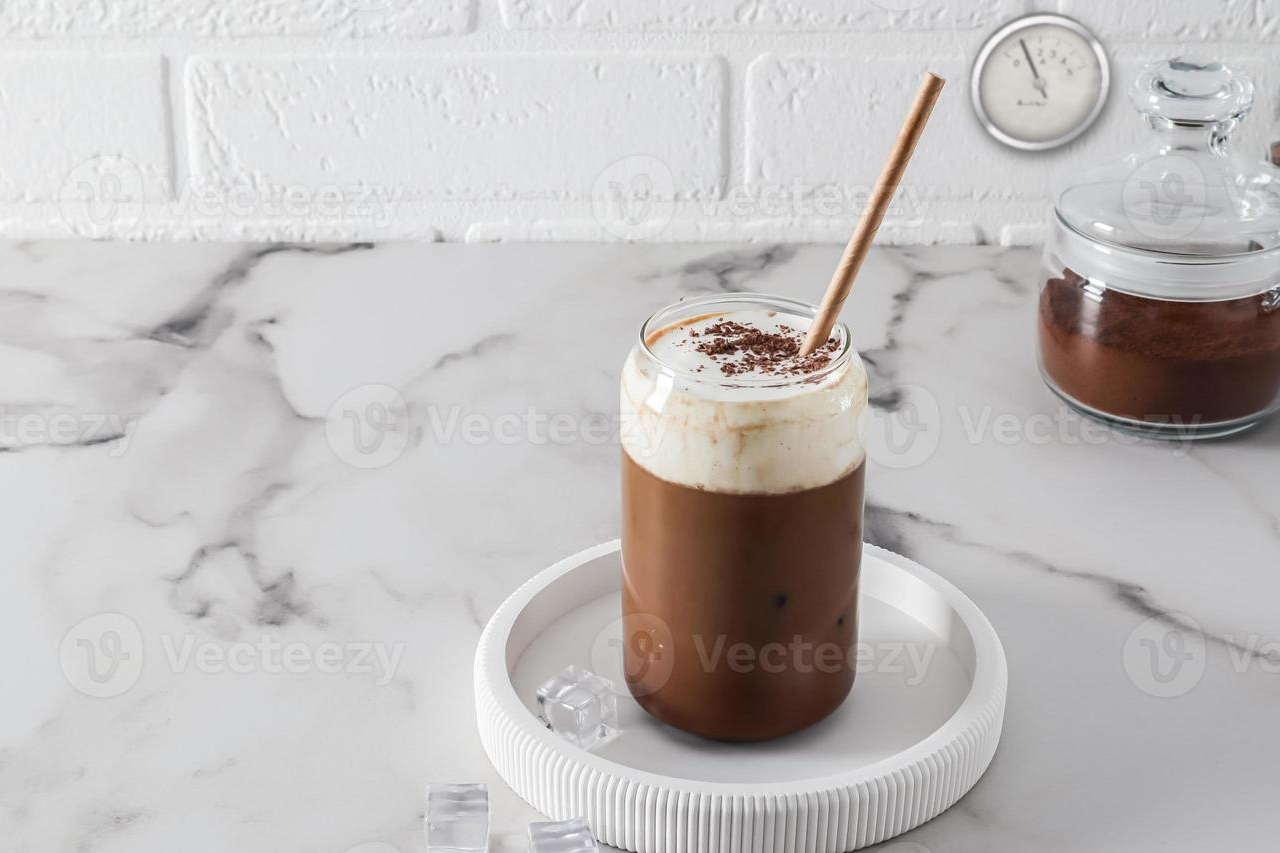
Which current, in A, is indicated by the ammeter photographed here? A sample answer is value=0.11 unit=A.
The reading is value=1 unit=A
